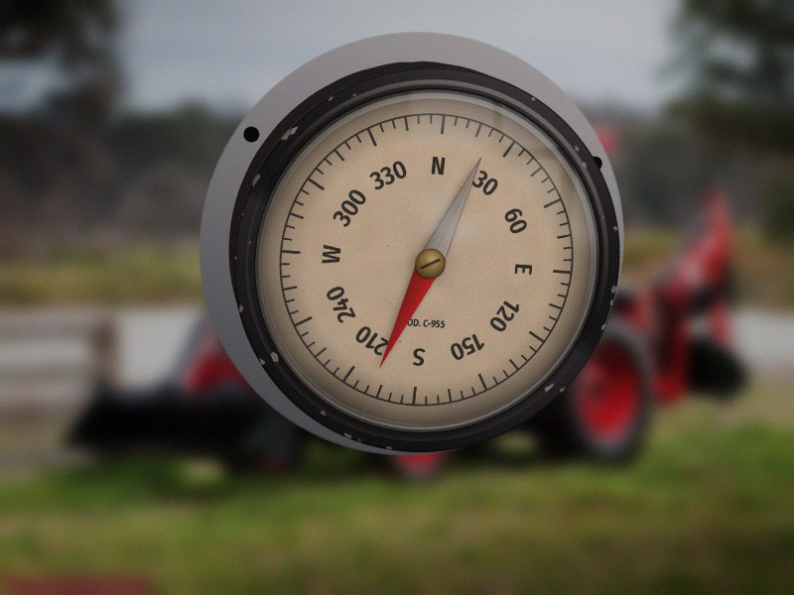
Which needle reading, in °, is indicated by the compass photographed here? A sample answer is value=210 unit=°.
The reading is value=200 unit=°
